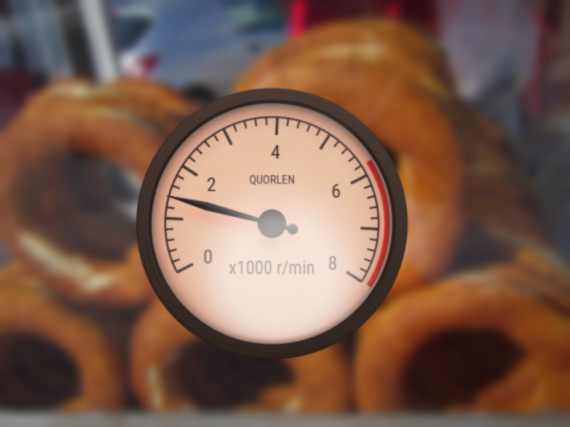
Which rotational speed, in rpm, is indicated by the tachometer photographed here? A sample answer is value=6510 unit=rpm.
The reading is value=1400 unit=rpm
